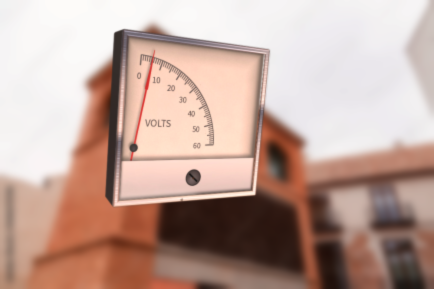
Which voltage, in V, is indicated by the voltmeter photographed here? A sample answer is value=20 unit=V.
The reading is value=5 unit=V
